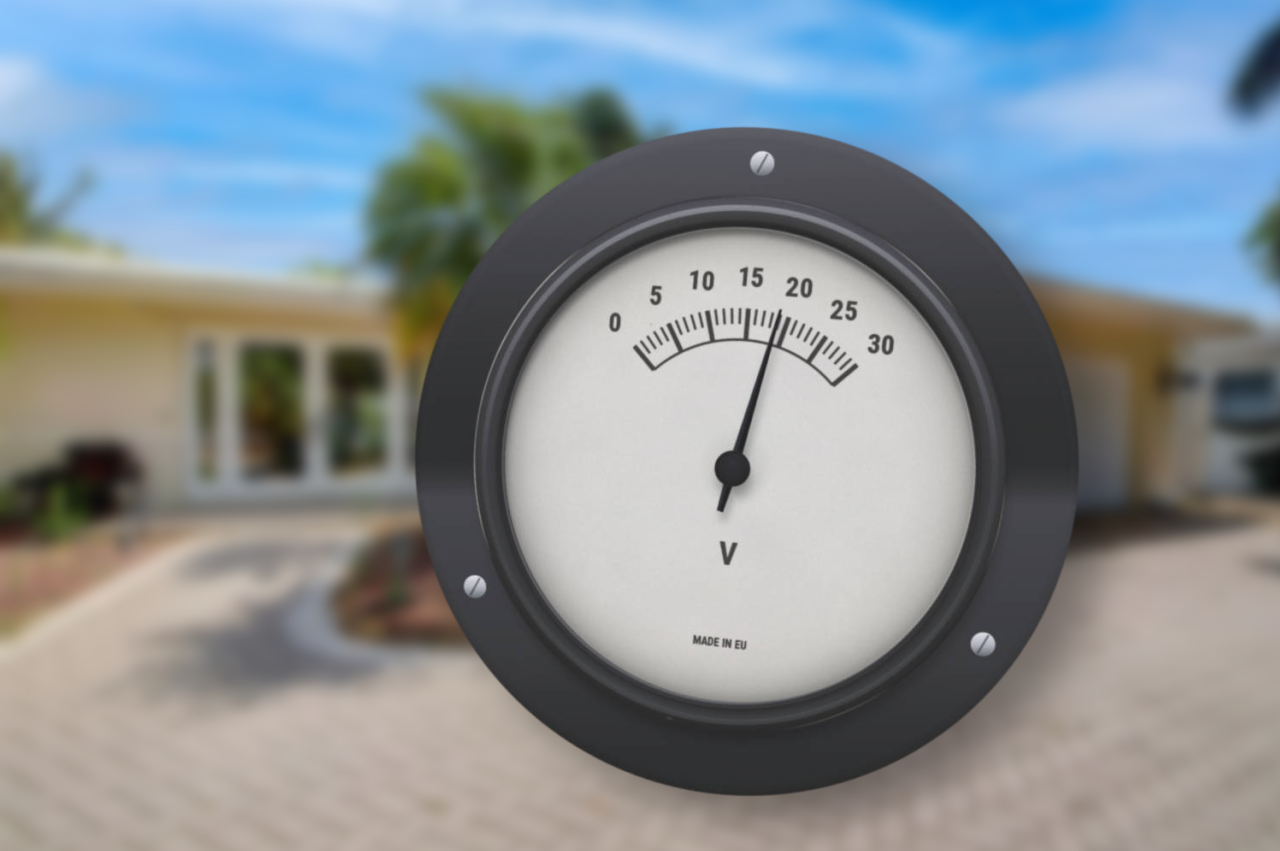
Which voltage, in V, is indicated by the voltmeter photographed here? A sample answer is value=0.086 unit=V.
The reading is value=19 unit=V
